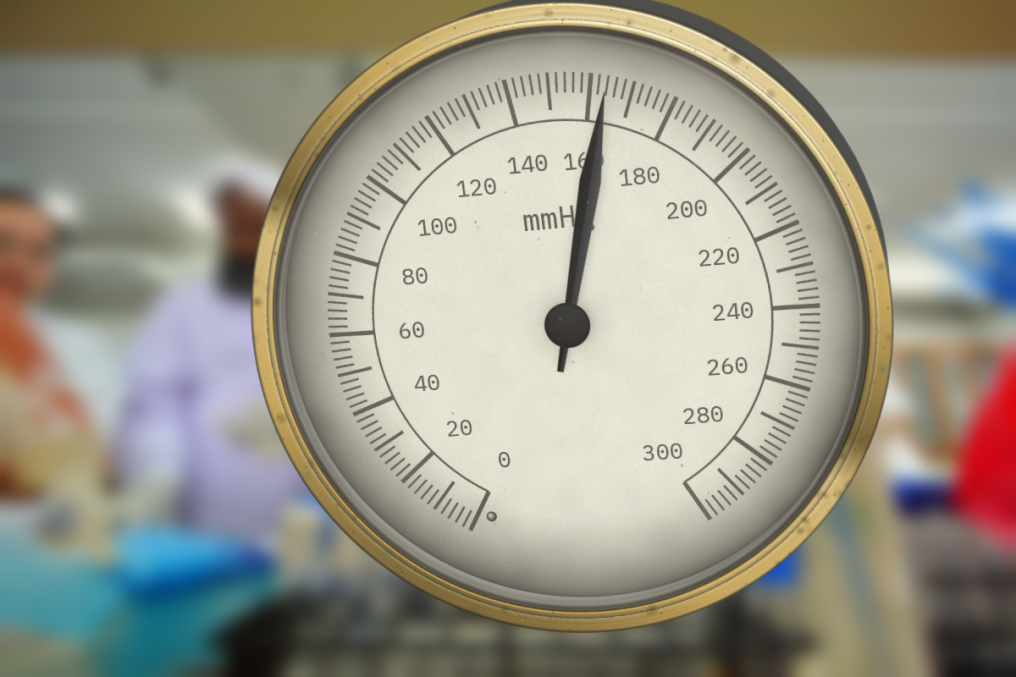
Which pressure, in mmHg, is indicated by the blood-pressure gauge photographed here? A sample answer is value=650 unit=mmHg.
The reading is value=164 unit=mmHg
